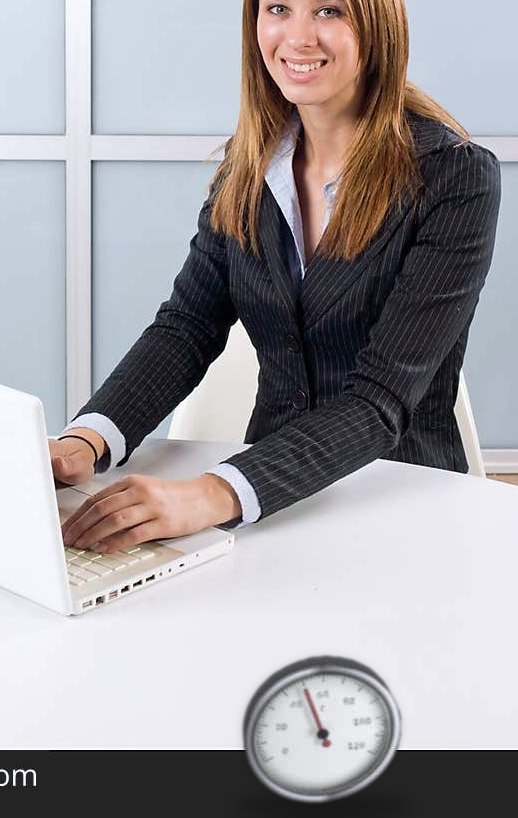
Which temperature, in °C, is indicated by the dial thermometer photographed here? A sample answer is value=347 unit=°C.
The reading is value=50 unit=°C
